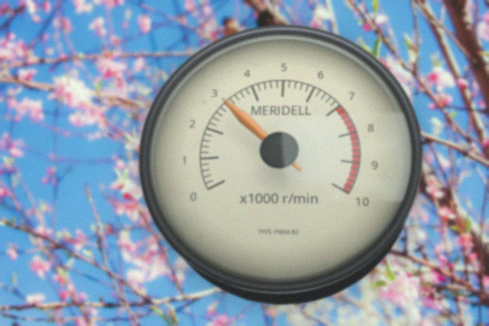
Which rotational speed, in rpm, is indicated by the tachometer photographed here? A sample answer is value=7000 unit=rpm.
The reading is value=3000 unit=rpm
